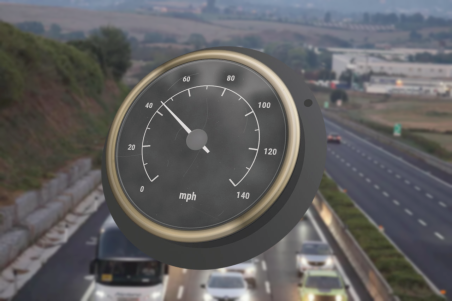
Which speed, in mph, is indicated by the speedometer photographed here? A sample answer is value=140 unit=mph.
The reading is value=45 unit=mph
